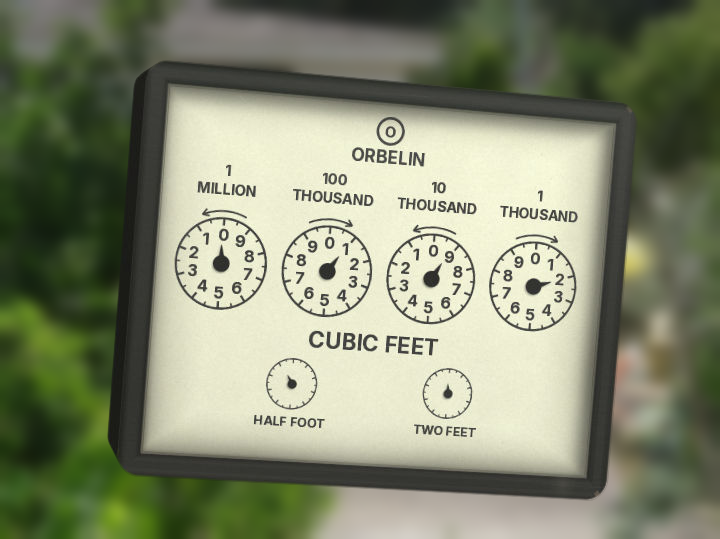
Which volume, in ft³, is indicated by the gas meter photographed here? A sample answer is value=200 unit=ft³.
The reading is value=9200 unit=ft³
